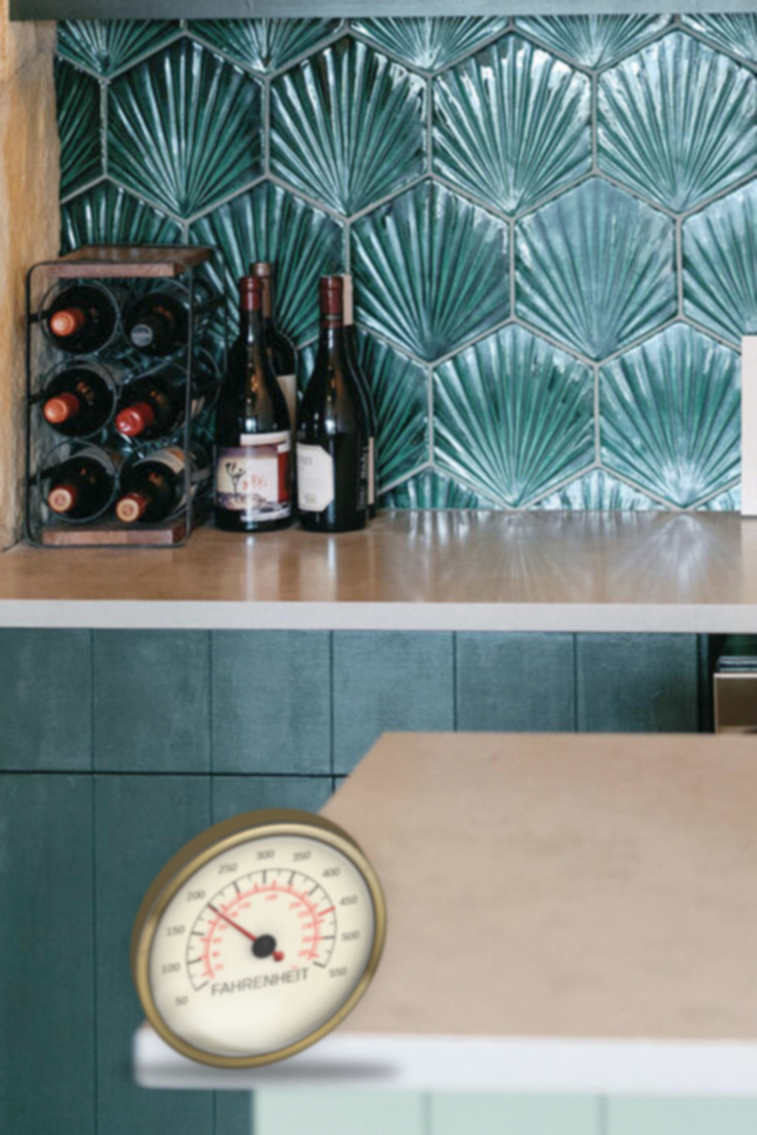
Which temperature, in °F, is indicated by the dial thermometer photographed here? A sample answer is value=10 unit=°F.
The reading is value=200 unit=°F
